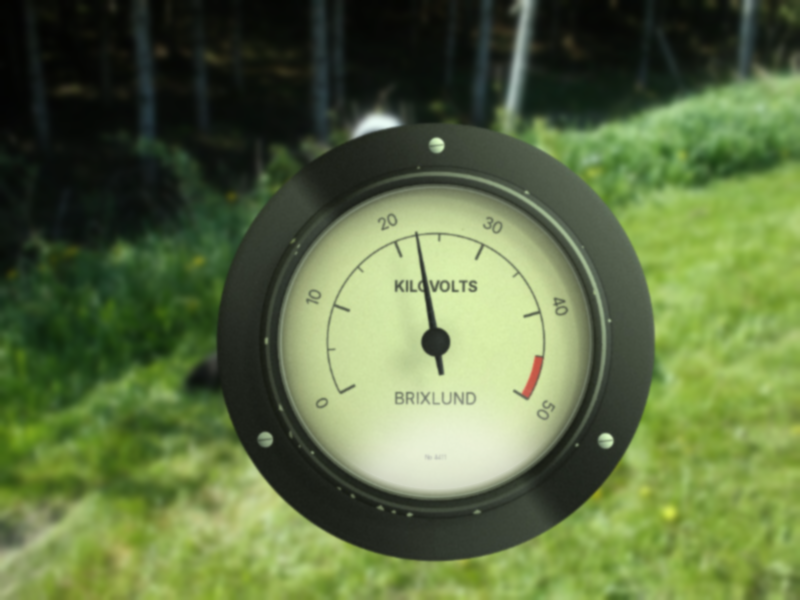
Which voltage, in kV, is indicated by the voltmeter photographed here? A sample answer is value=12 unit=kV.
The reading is value=22.5 unit=kV
